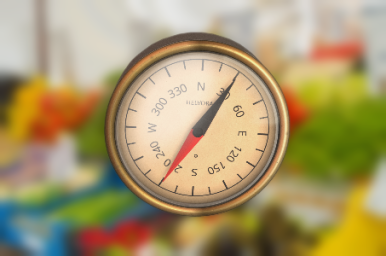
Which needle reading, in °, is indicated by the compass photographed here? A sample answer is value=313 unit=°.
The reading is value=210 unit=°
